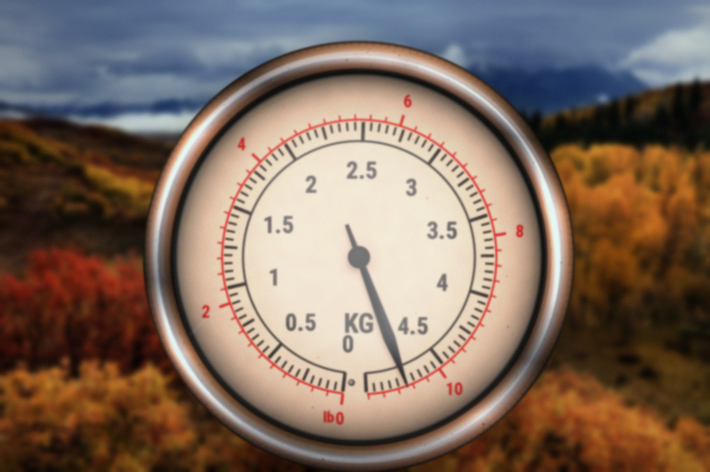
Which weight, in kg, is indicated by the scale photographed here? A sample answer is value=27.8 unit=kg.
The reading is value=4.75 unit=kg
